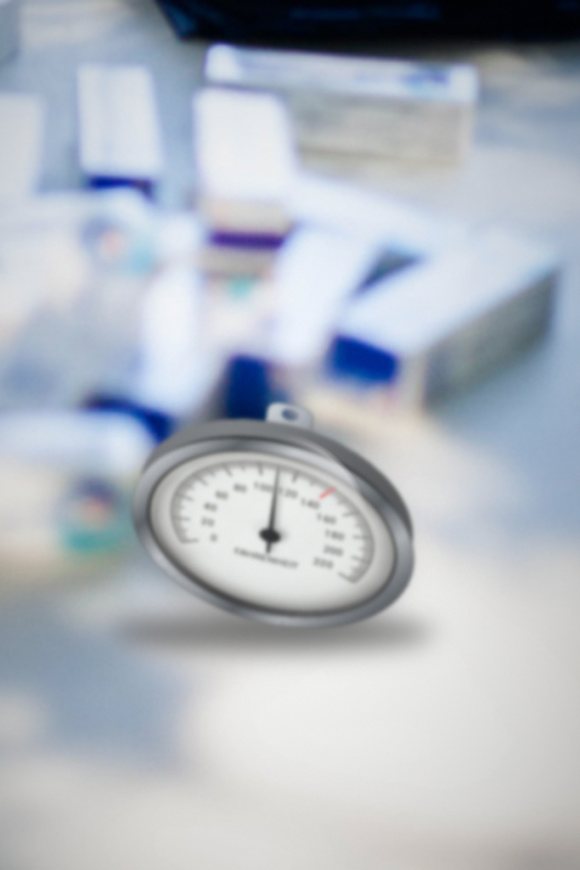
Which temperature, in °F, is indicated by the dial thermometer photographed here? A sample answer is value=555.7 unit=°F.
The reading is value=110 unit=°F
